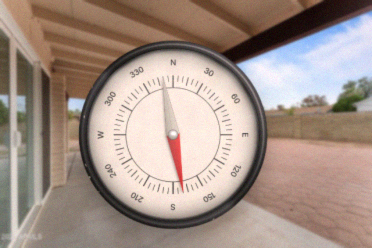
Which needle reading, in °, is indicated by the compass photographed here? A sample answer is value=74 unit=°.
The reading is value=170 unit=°
